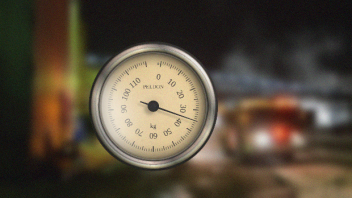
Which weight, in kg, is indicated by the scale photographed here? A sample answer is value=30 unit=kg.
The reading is value=35 unit=kg
